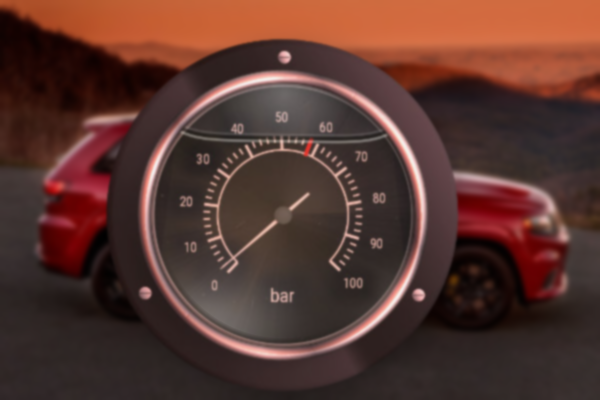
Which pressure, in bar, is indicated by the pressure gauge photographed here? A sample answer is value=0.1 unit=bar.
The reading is value=2 unit=bar
